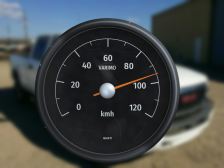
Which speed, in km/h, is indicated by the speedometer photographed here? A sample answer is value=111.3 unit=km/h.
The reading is value=95 unit=km/h
